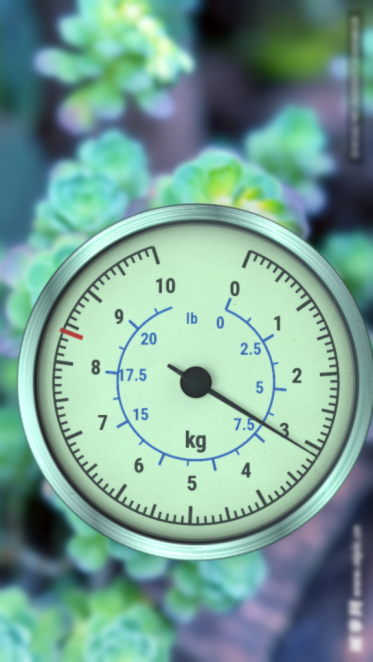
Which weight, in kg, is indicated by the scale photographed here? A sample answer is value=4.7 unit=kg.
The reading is value=3.1 unit=kg
